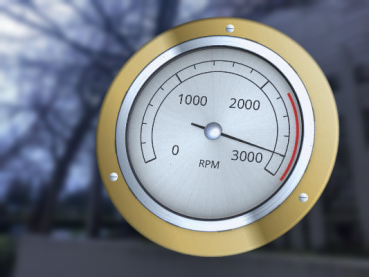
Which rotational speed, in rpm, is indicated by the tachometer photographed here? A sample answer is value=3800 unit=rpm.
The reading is value=2800 unit=rpm
